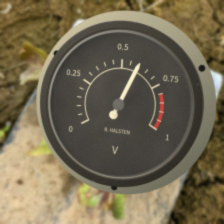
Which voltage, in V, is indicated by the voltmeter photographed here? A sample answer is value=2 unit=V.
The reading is value=0.6 unit=V
